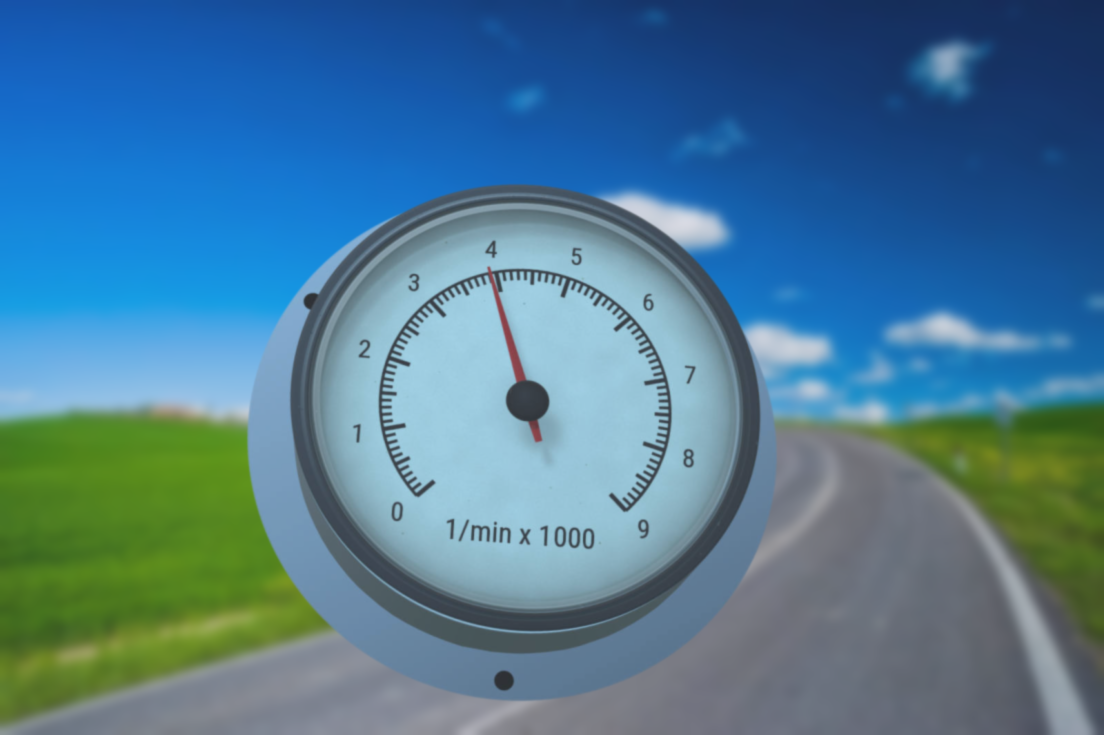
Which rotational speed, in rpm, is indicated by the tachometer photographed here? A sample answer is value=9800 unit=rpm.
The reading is value=3900 unit=rpm
